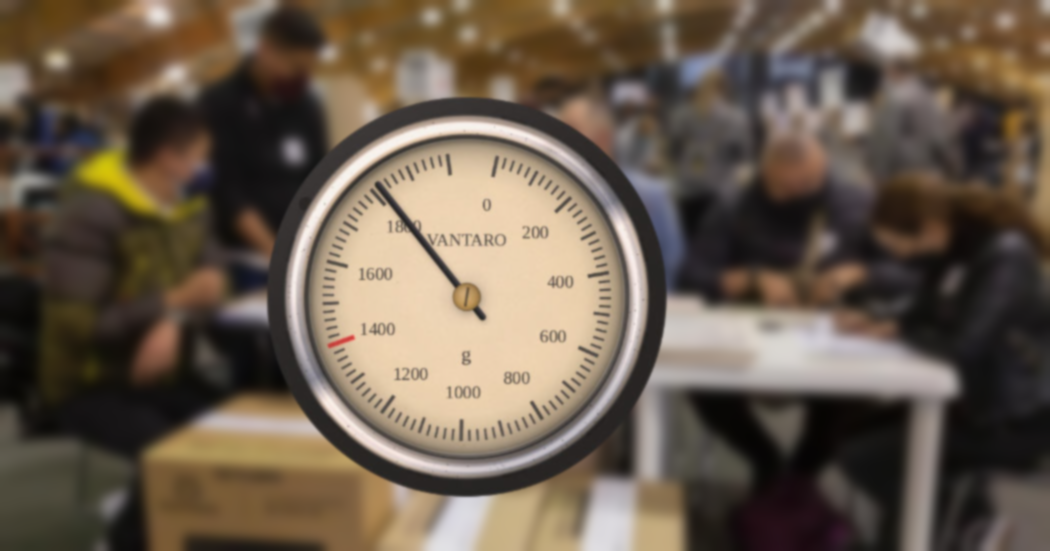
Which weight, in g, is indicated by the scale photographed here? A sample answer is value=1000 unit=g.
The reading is value=1820 unit=g
